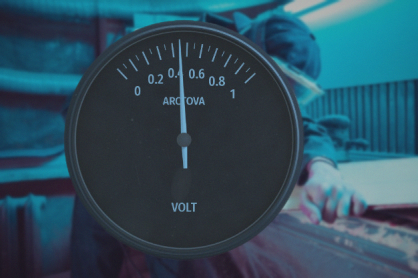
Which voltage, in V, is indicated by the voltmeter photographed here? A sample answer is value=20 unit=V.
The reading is value=0.45 unit=V
